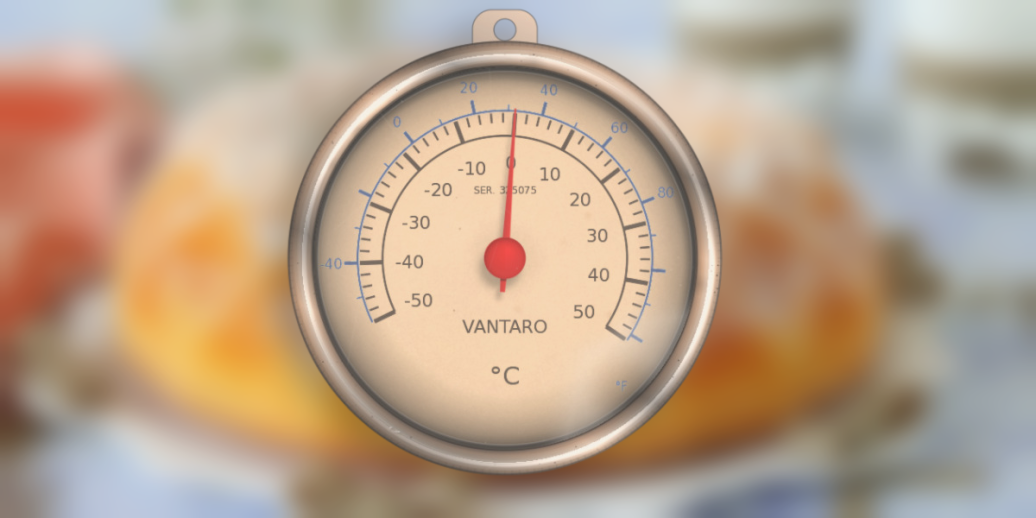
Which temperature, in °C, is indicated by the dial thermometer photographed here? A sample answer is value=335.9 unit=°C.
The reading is value=0 unit=°C
